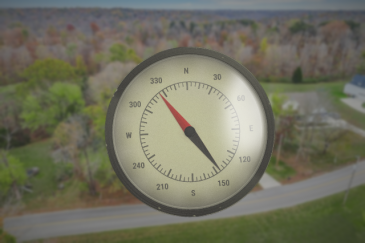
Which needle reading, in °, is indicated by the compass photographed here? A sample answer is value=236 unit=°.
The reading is value=325 unit=°
